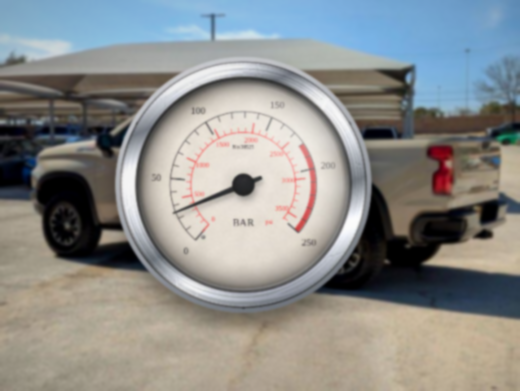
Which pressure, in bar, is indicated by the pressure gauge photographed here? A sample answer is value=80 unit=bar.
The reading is value=25 unit=bar
